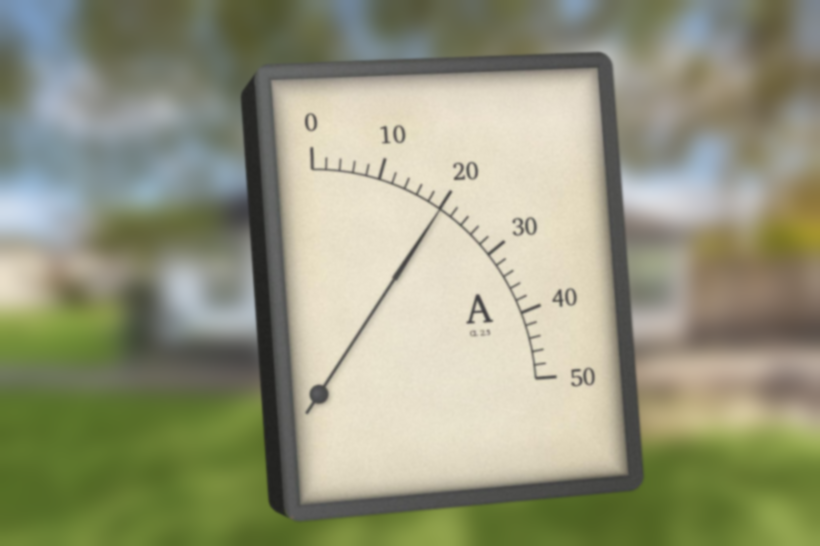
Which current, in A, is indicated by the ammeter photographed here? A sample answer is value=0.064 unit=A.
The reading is value=20 unit=A
